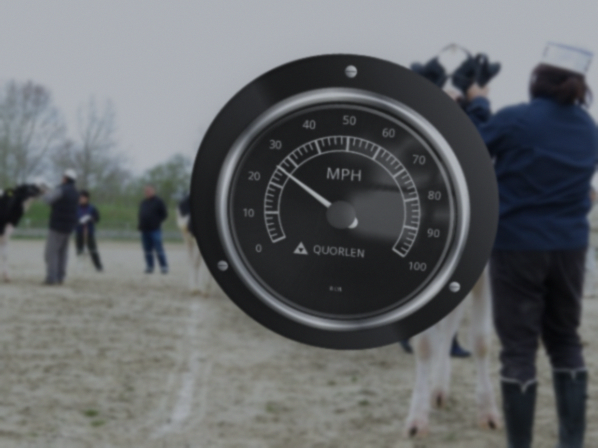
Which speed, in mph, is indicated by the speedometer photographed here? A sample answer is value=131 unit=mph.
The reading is value=26 unit=mph
